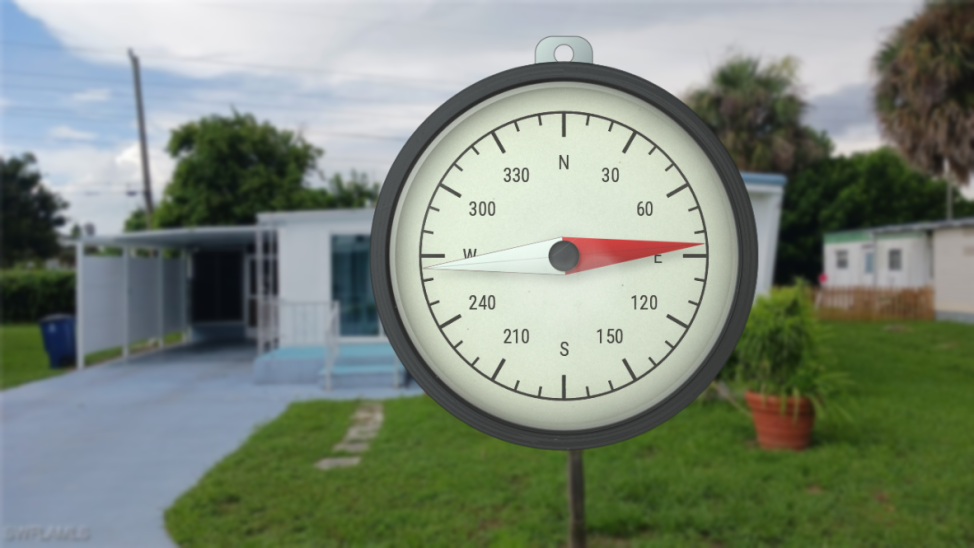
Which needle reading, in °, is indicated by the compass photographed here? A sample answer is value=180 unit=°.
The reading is value=85 unit=°
